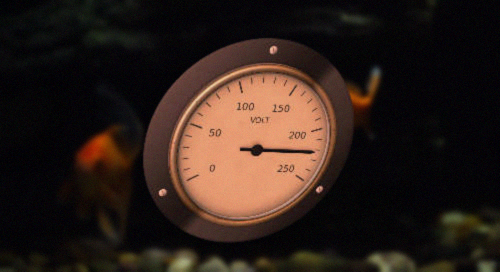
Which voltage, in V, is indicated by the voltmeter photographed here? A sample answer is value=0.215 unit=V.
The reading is value=220 unit=V
